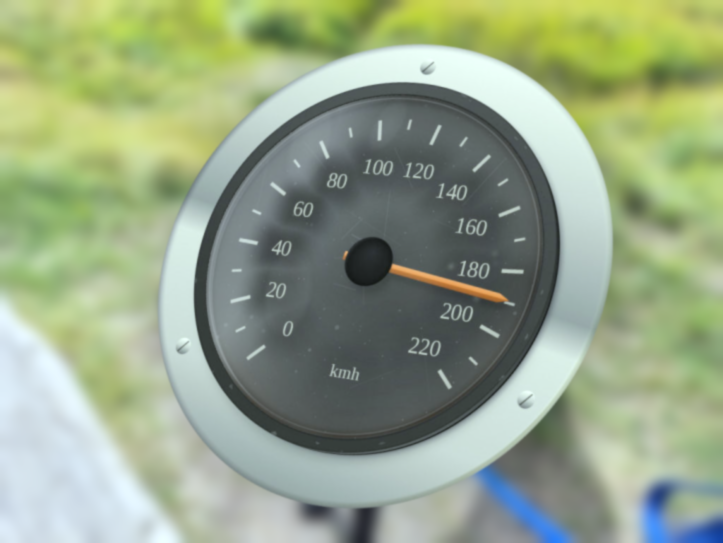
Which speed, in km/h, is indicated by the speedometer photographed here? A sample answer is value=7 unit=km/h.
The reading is value=190 unit=km/h
